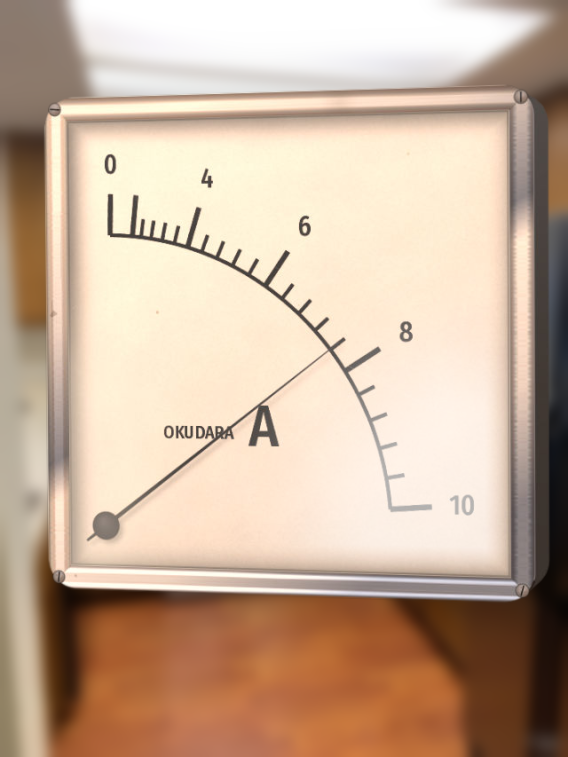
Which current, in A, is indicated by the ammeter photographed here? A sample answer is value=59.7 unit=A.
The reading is value=7.6 unit=A
